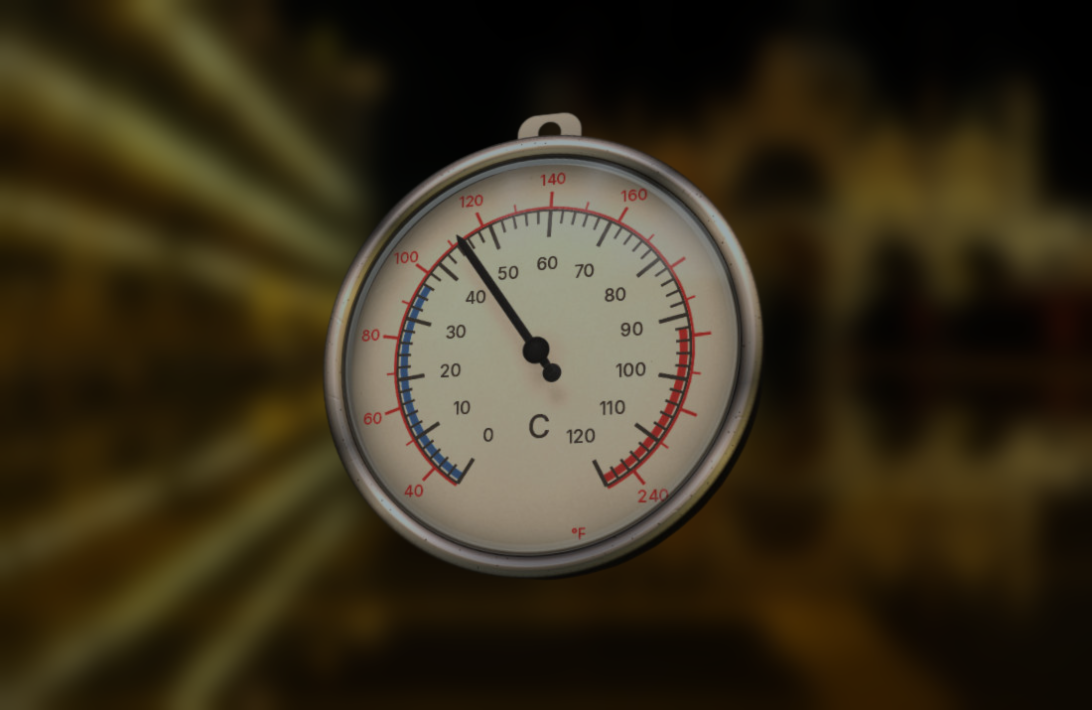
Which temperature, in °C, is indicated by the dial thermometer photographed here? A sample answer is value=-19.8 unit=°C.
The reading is value=45 unit=°C
